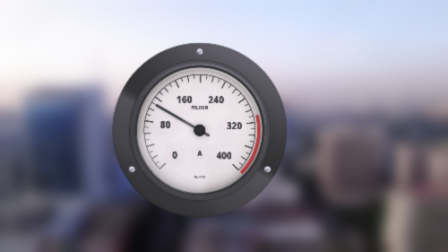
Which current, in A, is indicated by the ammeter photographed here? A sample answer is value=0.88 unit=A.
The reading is value=110 unit=A
